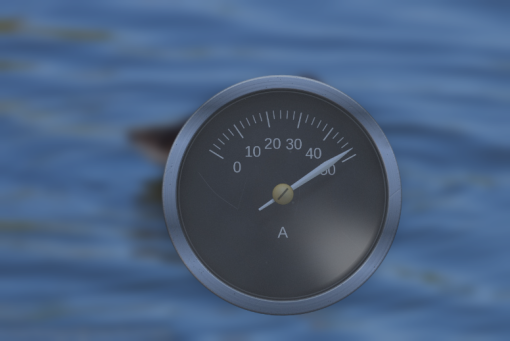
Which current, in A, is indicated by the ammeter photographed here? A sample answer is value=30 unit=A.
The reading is value=48 unit=A
